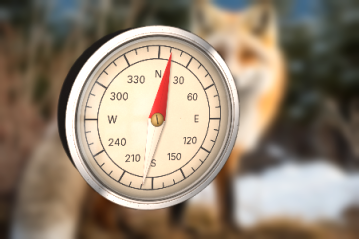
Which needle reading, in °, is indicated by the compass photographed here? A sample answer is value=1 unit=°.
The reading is value=10 unit=°
